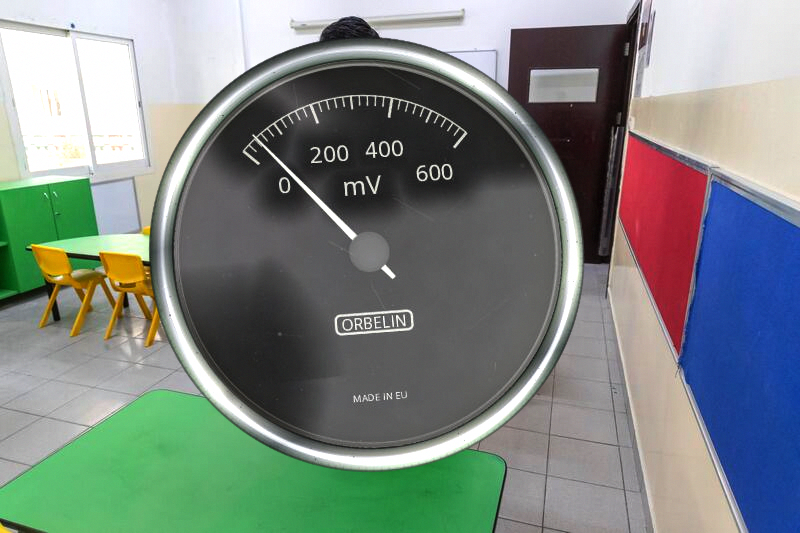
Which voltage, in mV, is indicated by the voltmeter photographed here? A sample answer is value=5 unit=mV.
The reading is value=40 unit=mV
